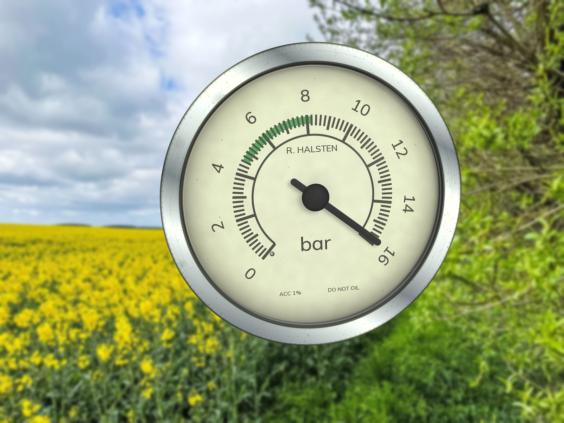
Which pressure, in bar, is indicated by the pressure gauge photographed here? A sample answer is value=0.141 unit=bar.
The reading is value=15.8 unit=bar
